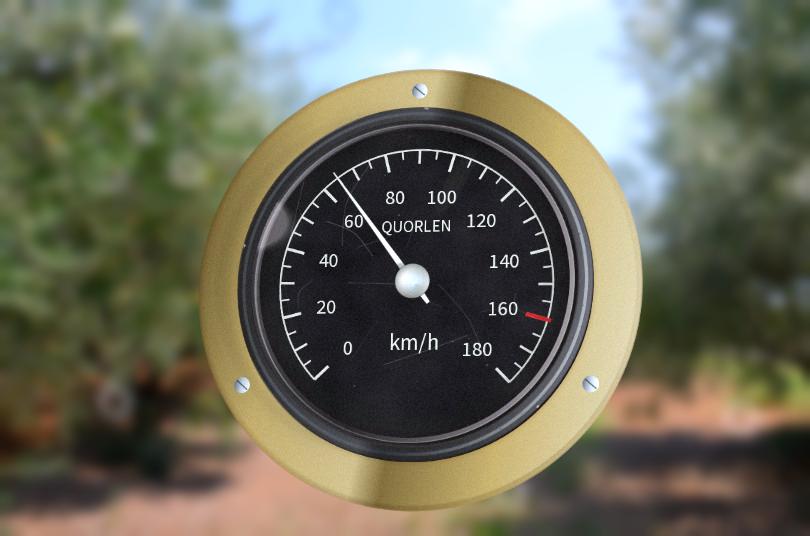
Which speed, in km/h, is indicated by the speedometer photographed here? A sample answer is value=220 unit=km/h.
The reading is value=65 unit=km/h
